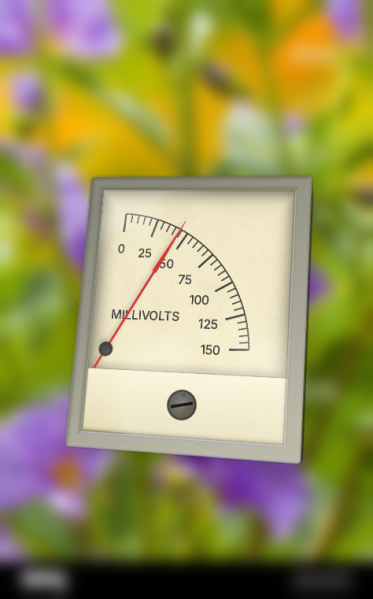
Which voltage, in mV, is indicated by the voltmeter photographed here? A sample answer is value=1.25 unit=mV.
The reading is value=45 unit=mV
